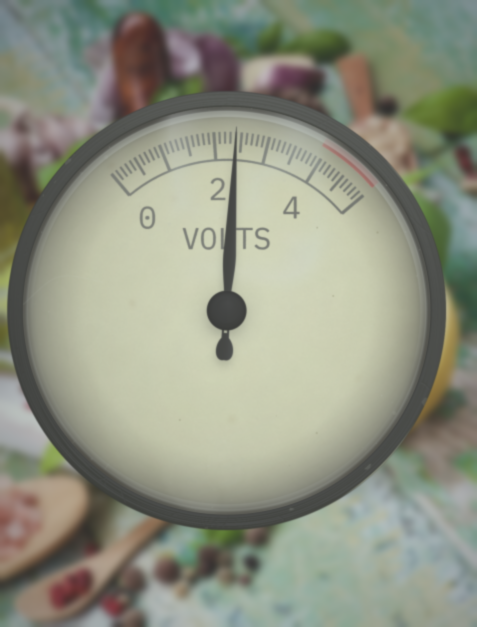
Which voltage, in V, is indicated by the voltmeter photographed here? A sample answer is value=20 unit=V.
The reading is value=2.4 unit=V
